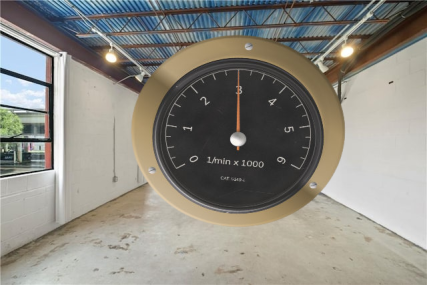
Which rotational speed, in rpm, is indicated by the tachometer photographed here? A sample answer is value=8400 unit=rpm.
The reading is value=3000 unit=rpm
